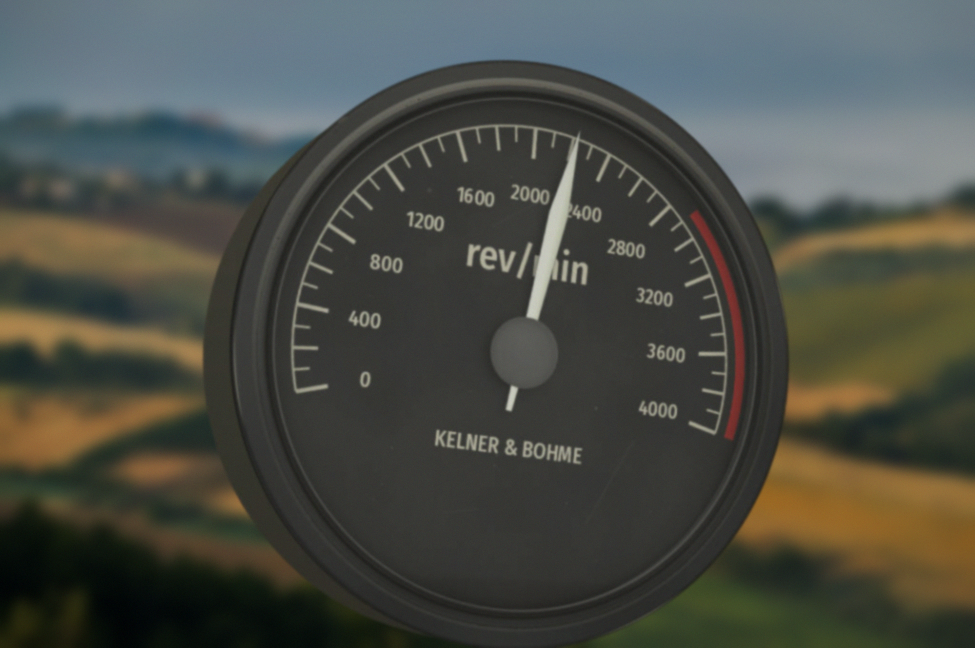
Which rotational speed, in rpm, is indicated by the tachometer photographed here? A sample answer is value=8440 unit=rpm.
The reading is value=2200 unit=rpm
